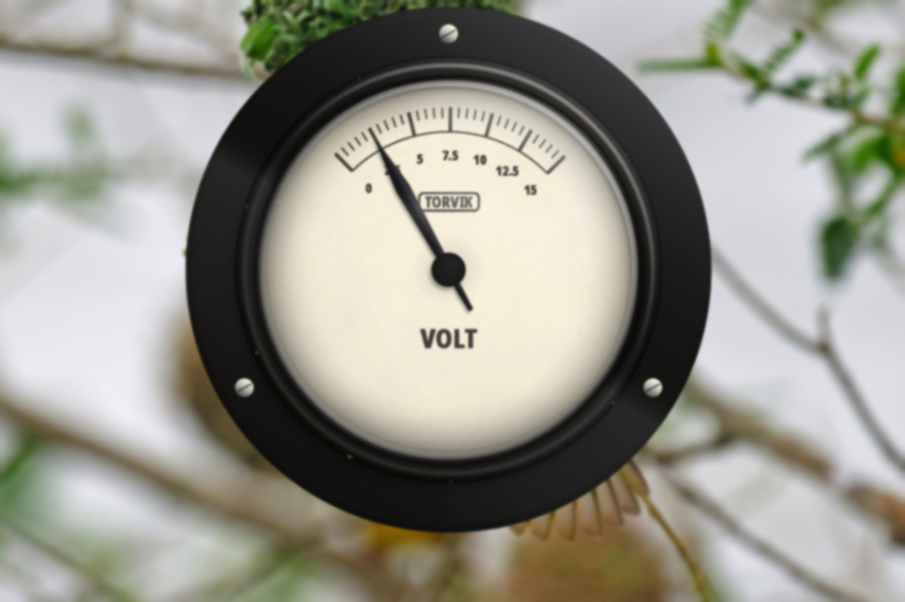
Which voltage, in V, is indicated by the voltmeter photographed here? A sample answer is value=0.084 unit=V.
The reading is value=2.5 unit=V
